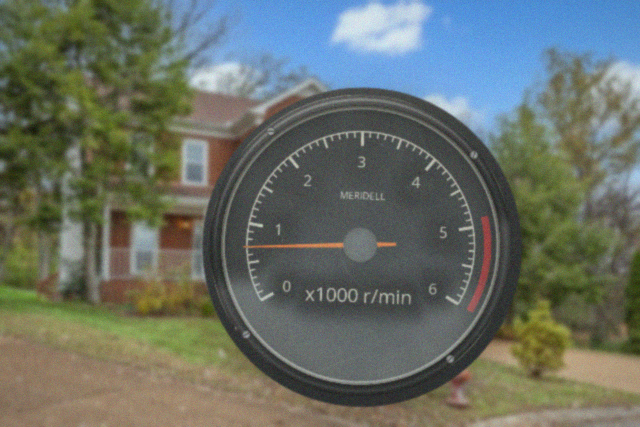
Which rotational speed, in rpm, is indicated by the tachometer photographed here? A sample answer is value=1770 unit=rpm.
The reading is value=700 unit=rpm
